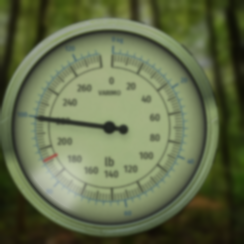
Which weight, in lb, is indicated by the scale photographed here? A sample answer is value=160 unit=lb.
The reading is value=220 unit=lb
